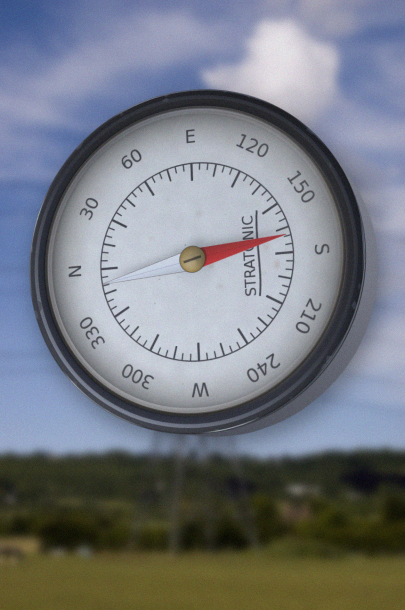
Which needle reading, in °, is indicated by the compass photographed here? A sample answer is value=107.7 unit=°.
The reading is value=170 unit=°
